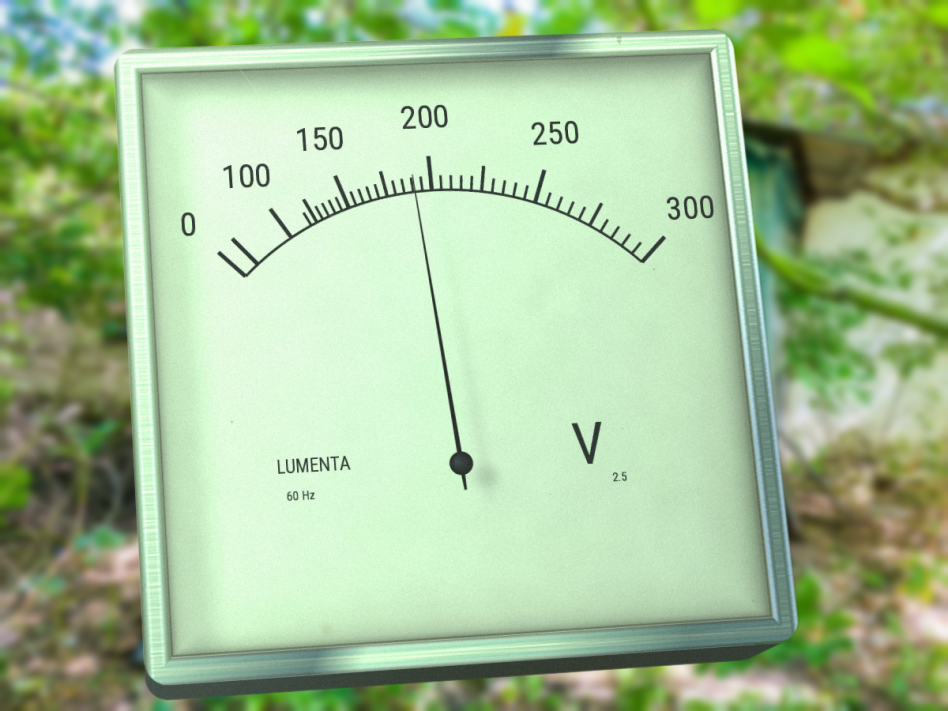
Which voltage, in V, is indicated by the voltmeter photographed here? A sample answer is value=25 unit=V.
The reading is value=190 unit=V
